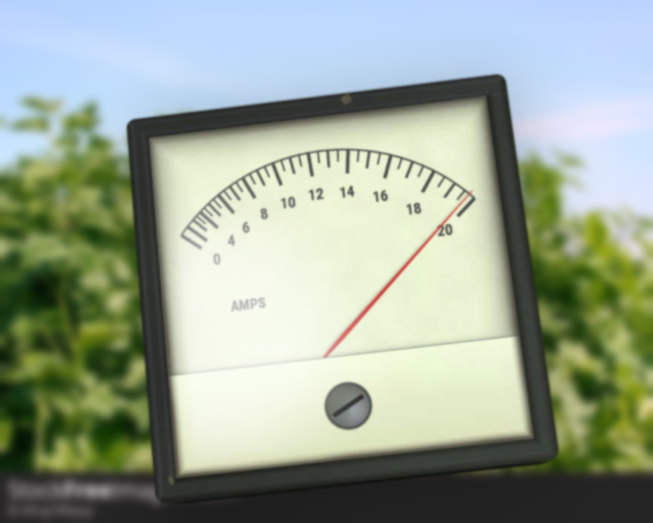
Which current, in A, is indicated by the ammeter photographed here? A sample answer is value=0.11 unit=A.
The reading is value=19.75 unit=A
